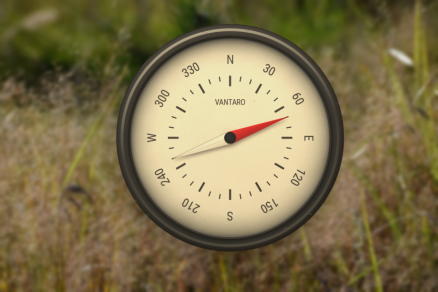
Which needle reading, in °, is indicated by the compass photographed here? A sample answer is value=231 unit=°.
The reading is value=70 unit=°
